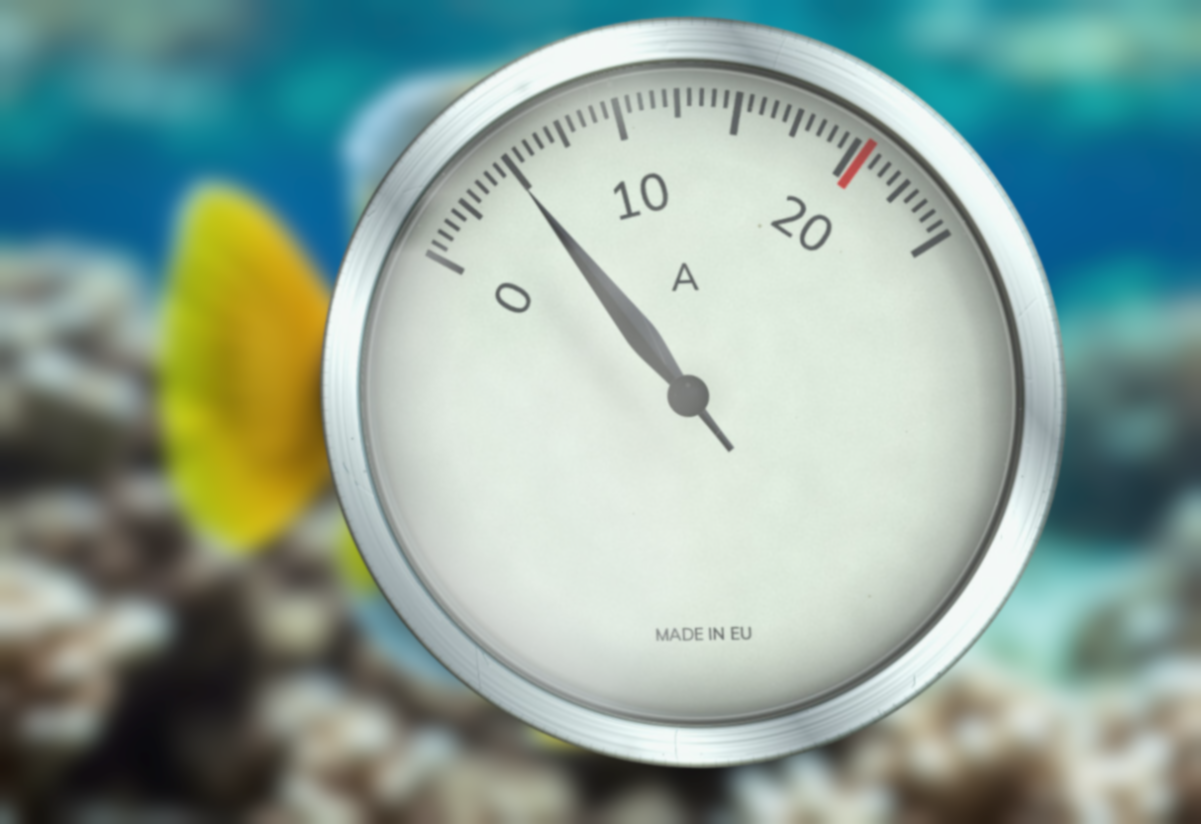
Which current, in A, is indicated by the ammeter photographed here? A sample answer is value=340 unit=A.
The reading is value=5 unit=A
